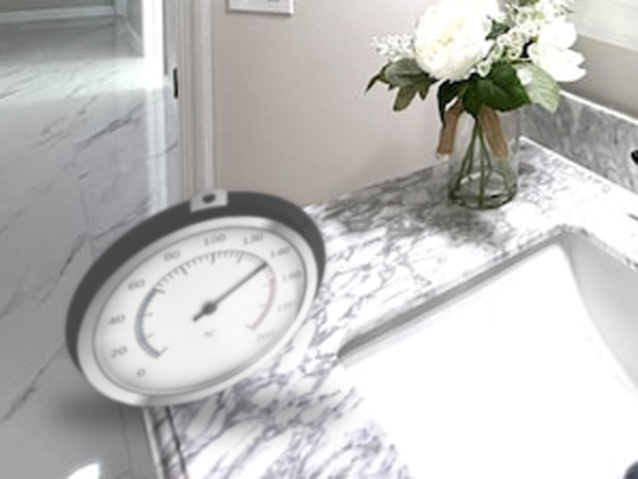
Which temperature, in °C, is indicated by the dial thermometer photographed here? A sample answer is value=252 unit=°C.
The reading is value=140 unit=°C
